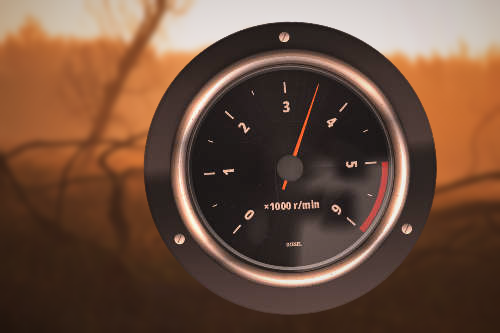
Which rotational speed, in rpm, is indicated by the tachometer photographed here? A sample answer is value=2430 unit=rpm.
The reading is value=3500 unit=rpm
